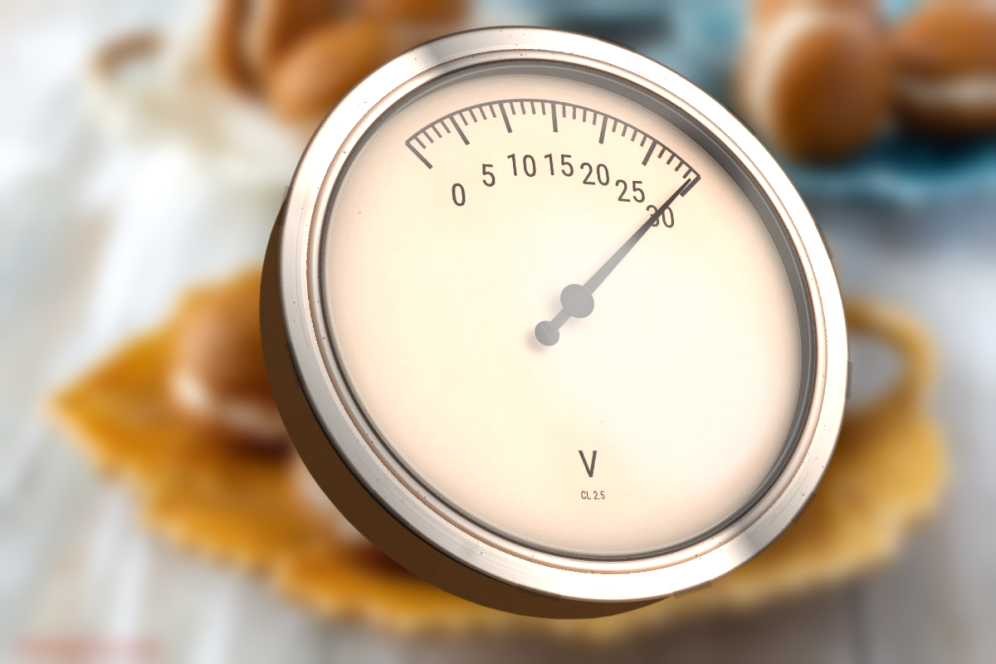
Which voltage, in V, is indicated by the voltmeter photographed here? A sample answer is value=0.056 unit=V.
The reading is value=29.5 unit=V
